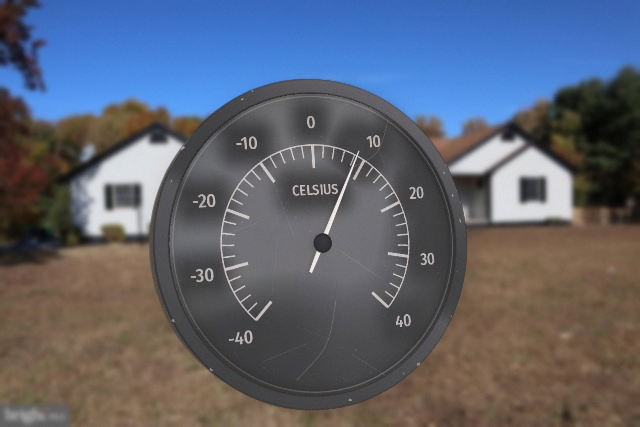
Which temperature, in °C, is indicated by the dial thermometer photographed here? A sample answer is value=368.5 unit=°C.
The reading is value=8 unit=°C
